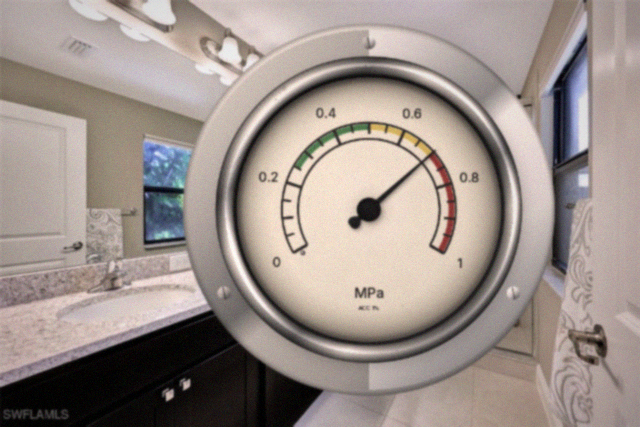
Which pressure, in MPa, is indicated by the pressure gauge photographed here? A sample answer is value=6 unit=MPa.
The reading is value=0.7 unit=MPa
